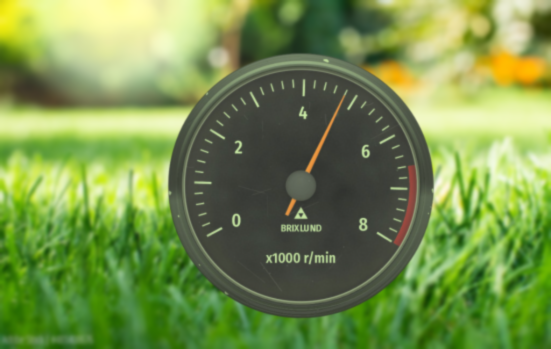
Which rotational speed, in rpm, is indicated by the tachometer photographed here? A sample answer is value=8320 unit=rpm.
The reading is value=4800 unit=rpm
